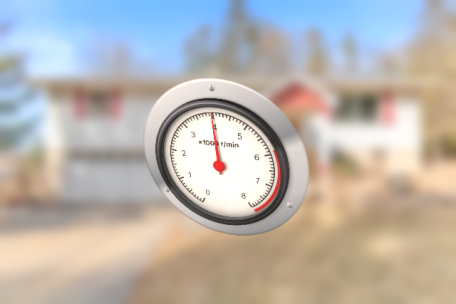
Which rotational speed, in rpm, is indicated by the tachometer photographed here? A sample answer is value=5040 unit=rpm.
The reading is value=4000 unit=rpm
